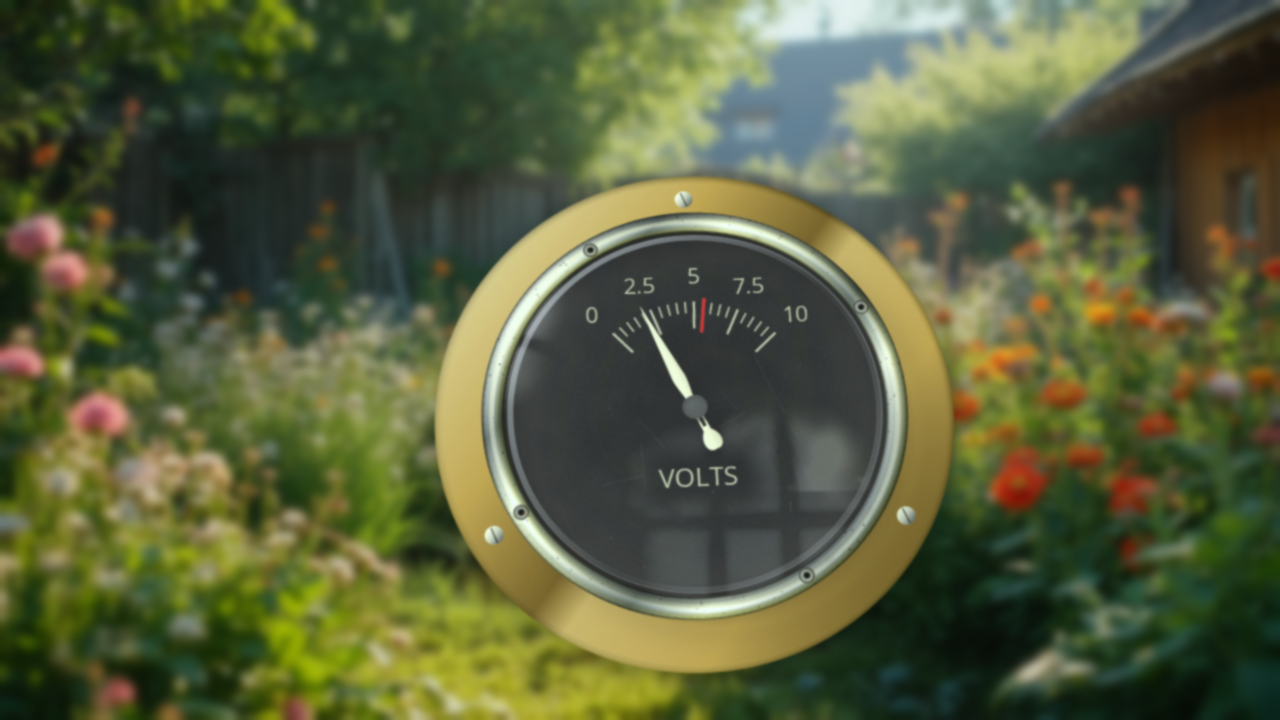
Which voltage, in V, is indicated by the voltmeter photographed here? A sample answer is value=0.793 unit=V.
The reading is value=2 unit=V
